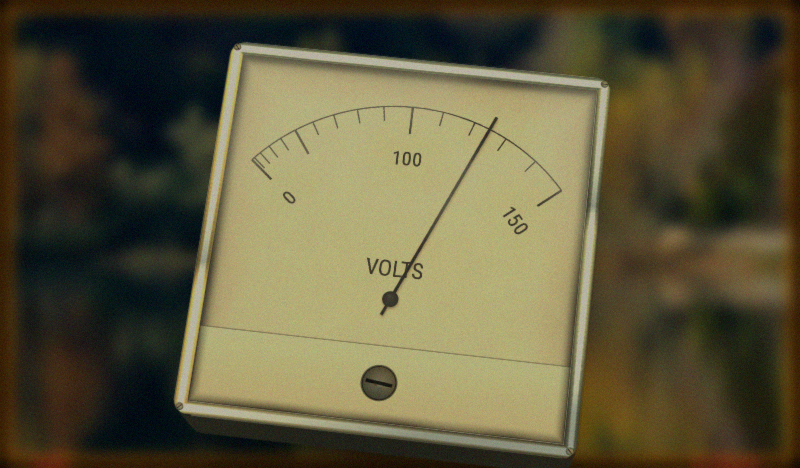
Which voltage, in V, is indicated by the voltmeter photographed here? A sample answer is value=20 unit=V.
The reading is value=125 unit=V
